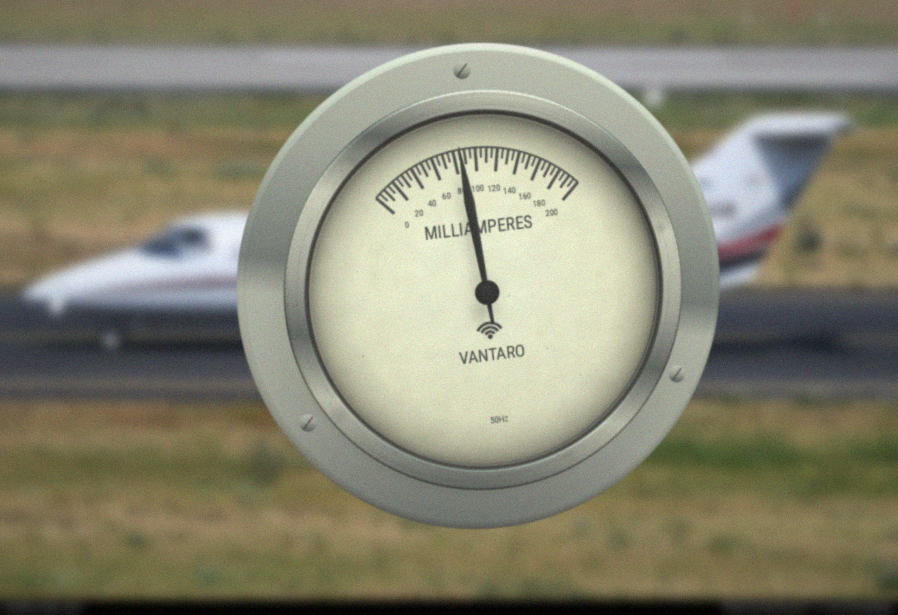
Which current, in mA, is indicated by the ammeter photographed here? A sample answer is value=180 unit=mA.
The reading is value=85 unit=mA
